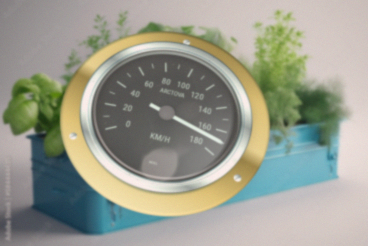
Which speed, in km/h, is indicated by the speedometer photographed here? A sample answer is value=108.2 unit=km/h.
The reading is value=170 unit=km/h
